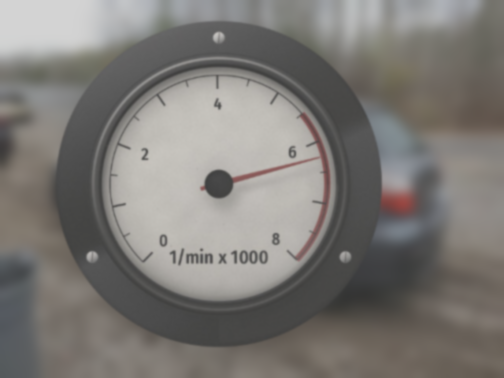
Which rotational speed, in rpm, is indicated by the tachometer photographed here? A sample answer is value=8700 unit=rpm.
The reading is value=6250 unit=rpm
